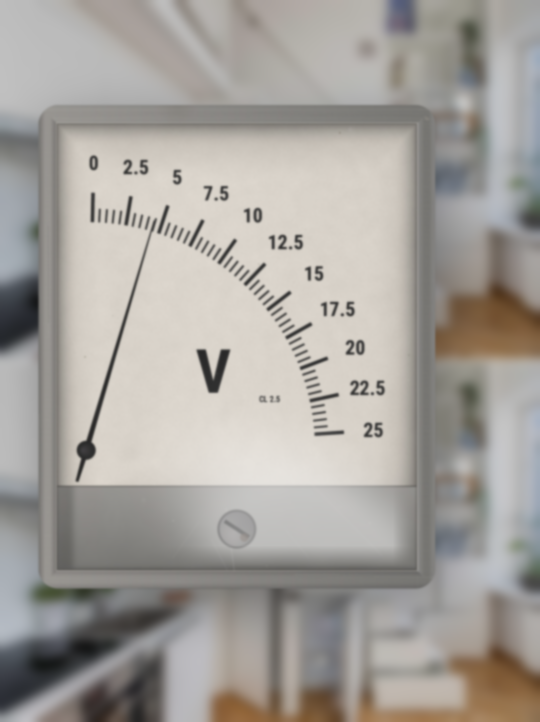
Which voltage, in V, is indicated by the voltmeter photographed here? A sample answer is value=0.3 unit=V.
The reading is value=4.5 unit=V
